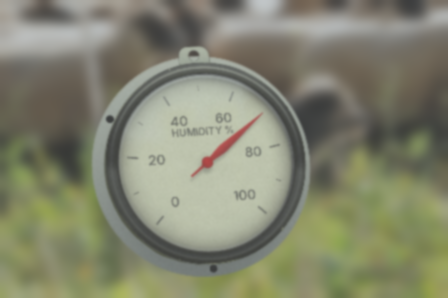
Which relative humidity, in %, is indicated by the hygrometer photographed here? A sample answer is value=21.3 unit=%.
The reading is value=70 unit=%
